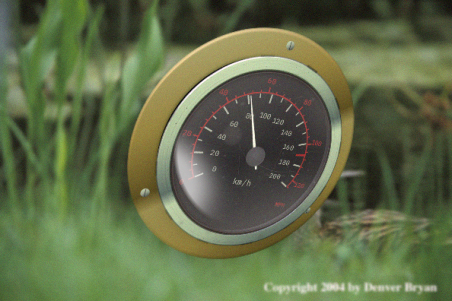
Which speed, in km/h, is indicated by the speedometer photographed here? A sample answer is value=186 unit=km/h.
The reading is value=80 unit=km/h
